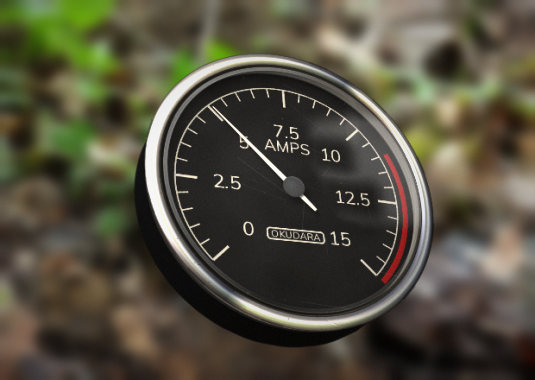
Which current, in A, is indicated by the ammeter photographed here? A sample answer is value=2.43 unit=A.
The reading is value=5 unit=A
